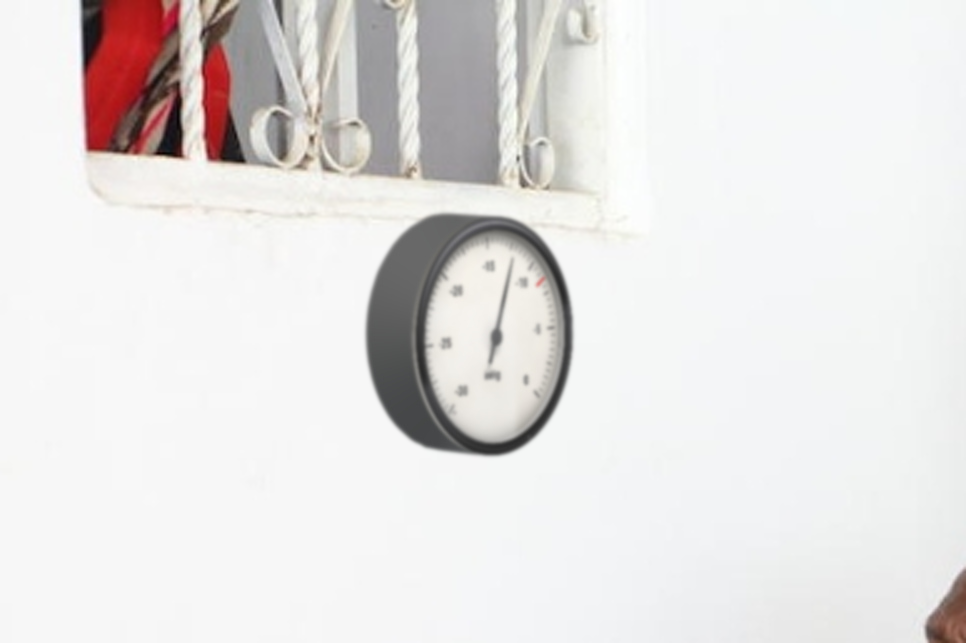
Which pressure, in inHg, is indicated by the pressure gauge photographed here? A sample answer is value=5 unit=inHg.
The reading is value=-12.5 unit=inHg
